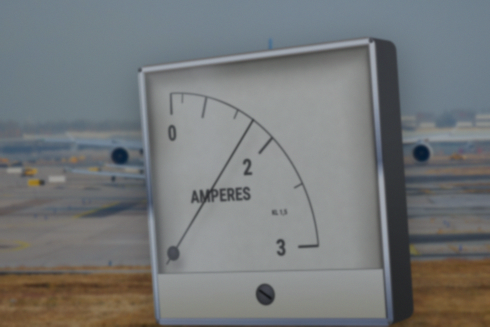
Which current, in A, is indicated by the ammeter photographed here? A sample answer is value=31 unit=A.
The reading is value=1.75 unit=A
